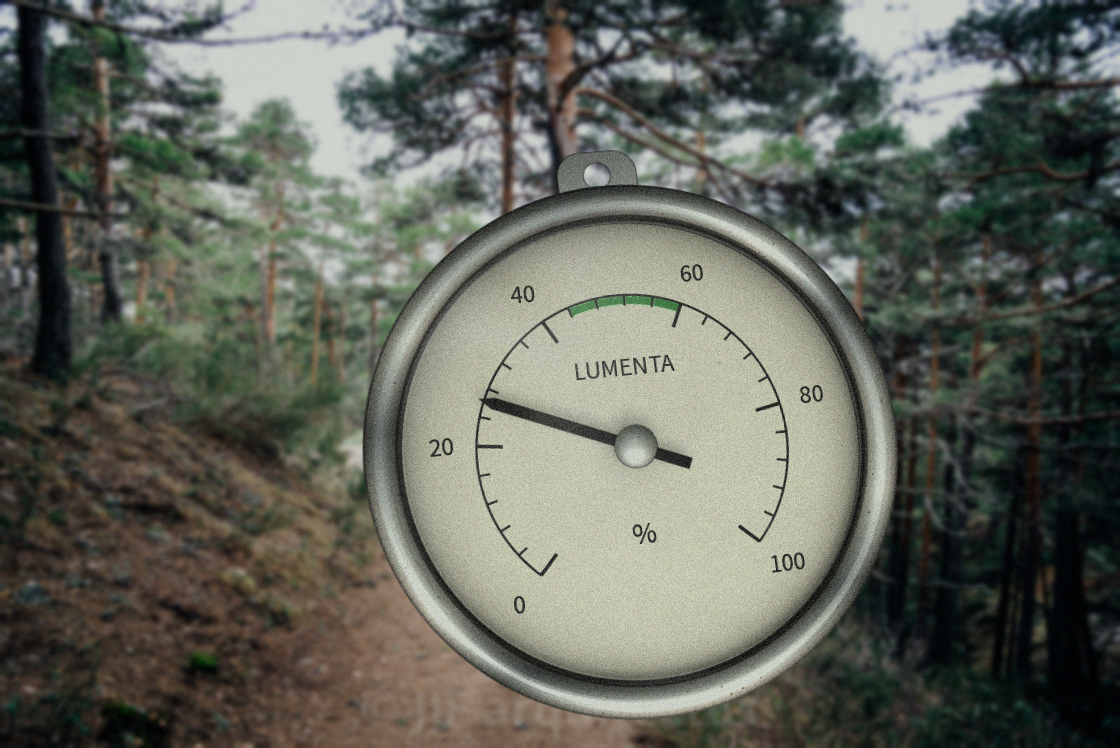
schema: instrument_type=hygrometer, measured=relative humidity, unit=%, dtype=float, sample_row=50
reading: 26
